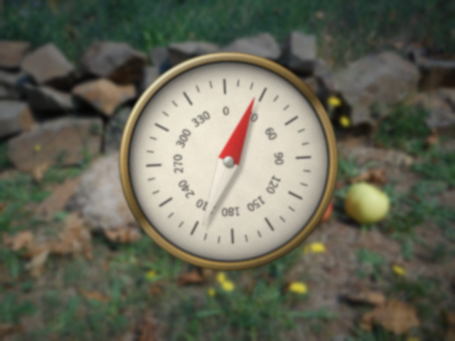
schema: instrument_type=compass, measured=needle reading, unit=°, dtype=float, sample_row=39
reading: 25
